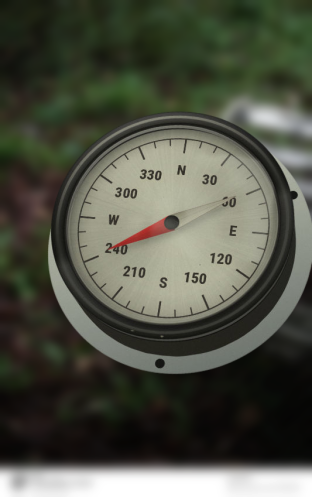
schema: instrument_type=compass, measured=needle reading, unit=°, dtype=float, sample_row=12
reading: 240
